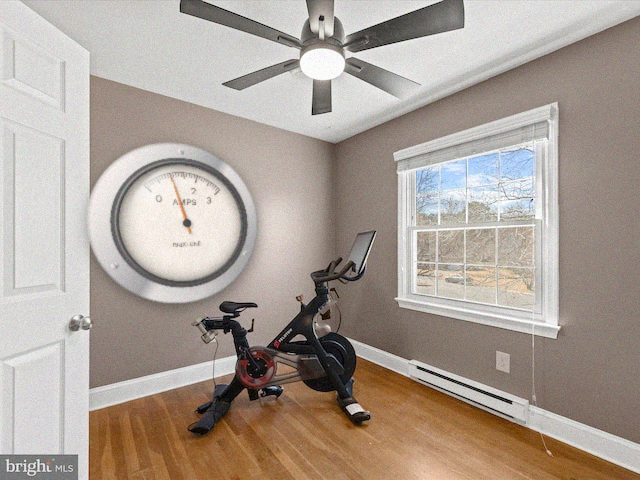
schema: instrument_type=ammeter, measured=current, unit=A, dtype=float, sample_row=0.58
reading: 1
